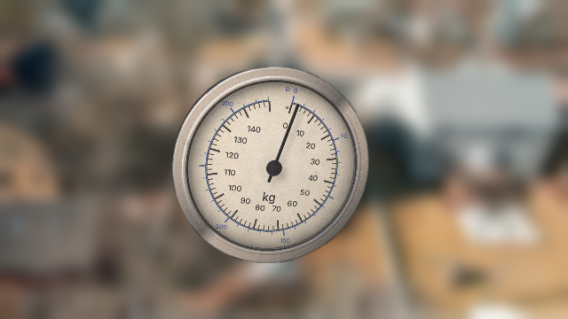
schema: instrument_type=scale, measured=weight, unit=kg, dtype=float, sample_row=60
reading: 2
